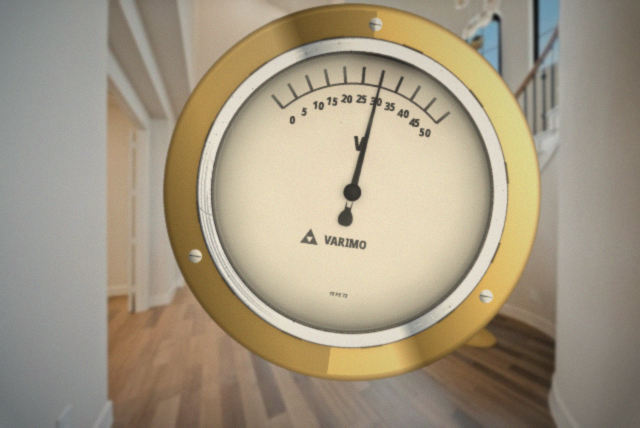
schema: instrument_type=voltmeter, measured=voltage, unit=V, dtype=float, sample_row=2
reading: 30
